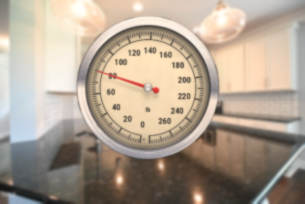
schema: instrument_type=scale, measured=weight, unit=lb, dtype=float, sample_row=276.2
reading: 80
